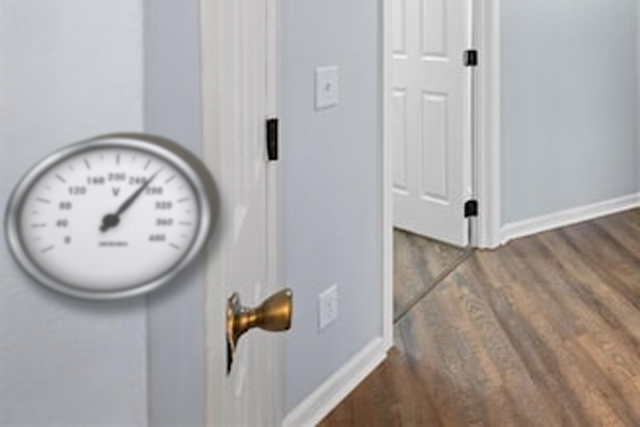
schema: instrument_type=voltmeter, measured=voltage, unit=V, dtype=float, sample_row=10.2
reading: 260
